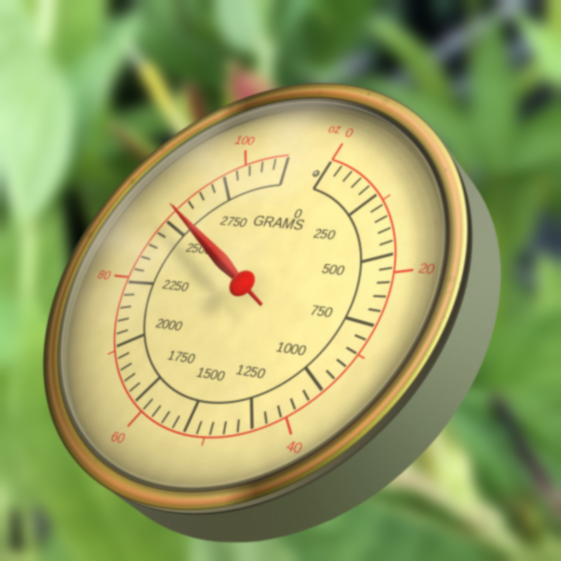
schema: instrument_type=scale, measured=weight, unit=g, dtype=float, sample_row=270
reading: 2550
